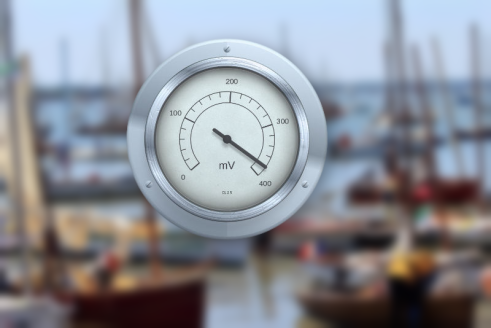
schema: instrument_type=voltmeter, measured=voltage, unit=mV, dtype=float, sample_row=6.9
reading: 380
